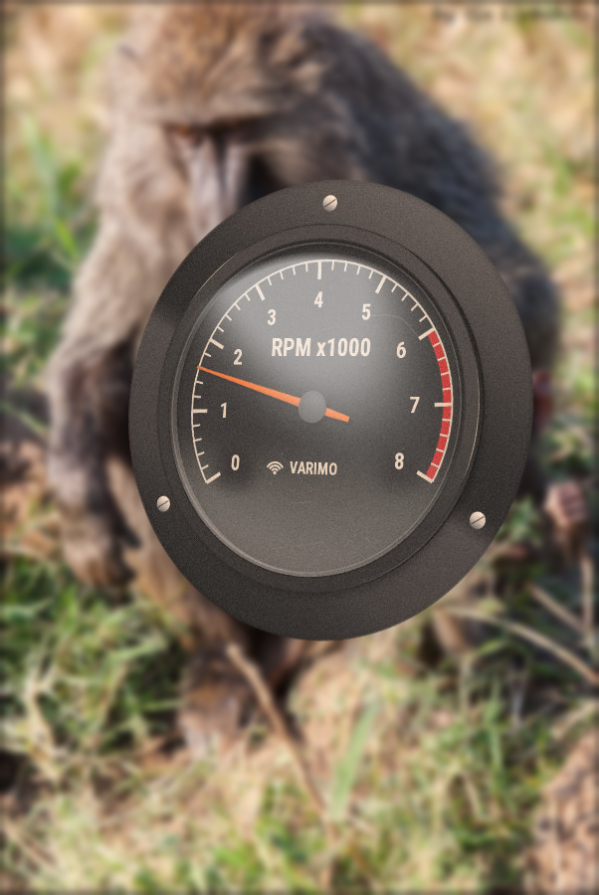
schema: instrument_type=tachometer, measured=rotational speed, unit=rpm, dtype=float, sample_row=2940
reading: 1600
